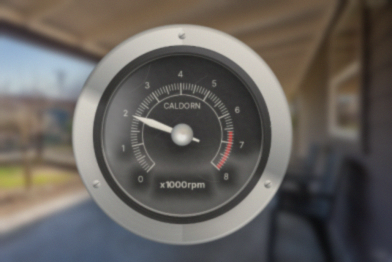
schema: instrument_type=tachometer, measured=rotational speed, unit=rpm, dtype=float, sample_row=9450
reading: 2000
